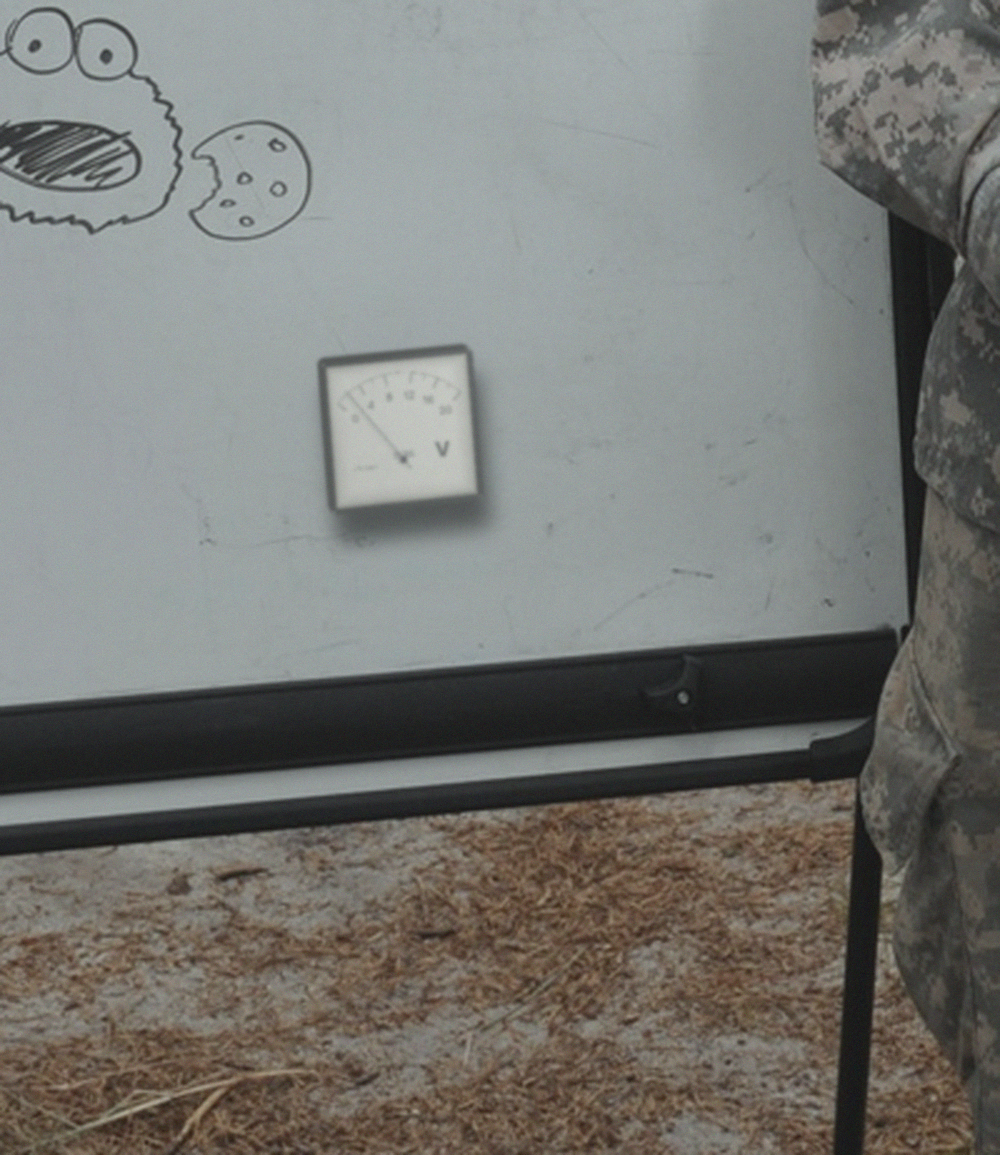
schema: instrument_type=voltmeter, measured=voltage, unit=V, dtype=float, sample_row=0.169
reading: 2
